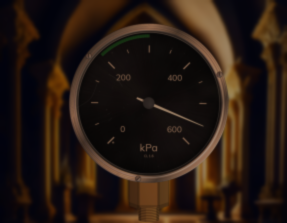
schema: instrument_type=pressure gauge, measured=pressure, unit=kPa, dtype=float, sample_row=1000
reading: 550
